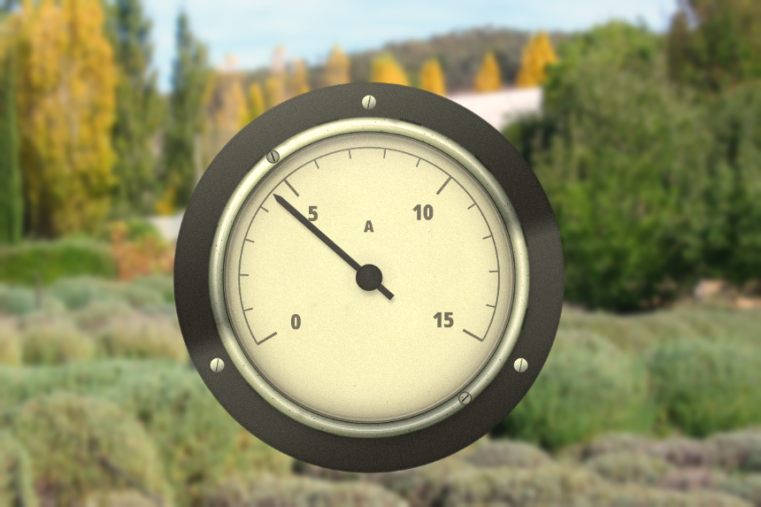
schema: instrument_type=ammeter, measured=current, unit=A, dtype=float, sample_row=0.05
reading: 4.5
